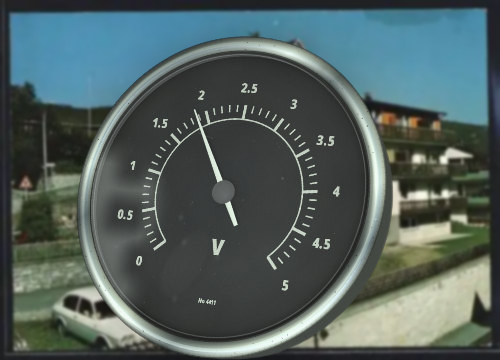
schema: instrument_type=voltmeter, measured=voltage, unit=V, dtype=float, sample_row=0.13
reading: 1.9
